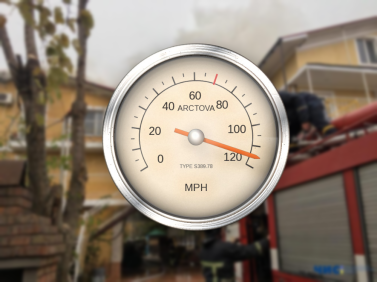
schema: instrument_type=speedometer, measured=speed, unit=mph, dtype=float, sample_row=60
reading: 115
